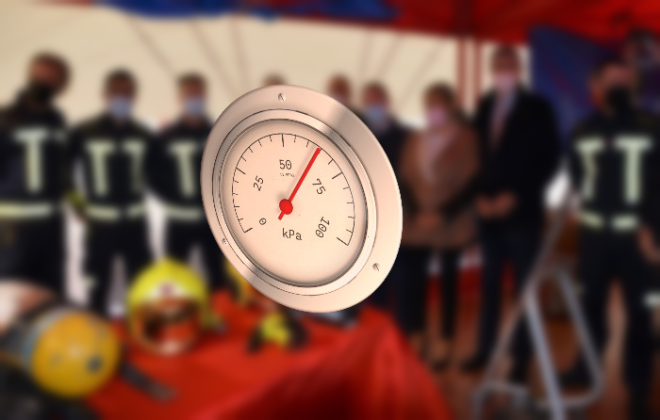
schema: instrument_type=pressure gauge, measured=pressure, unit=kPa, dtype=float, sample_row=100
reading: 65
